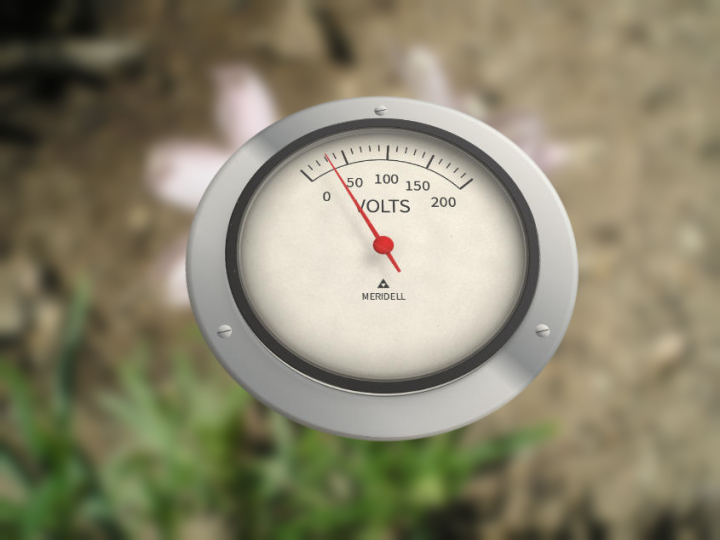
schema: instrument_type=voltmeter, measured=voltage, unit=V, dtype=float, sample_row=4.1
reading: 30
